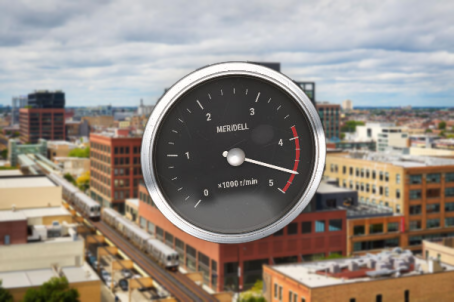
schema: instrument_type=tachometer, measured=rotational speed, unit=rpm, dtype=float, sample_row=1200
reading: 4600
